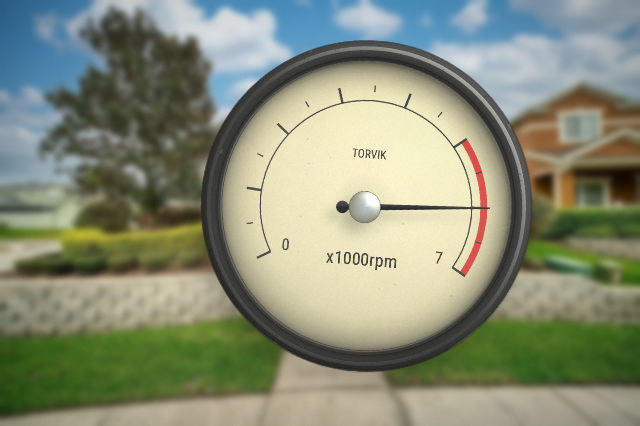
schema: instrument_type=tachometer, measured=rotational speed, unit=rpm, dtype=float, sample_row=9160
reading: 6000
